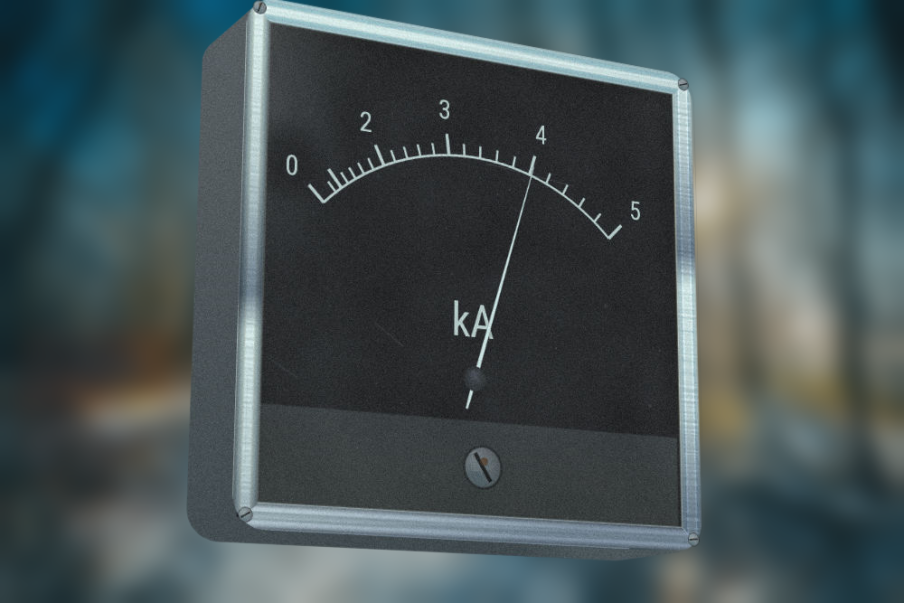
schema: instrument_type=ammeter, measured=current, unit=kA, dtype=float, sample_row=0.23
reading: 4
